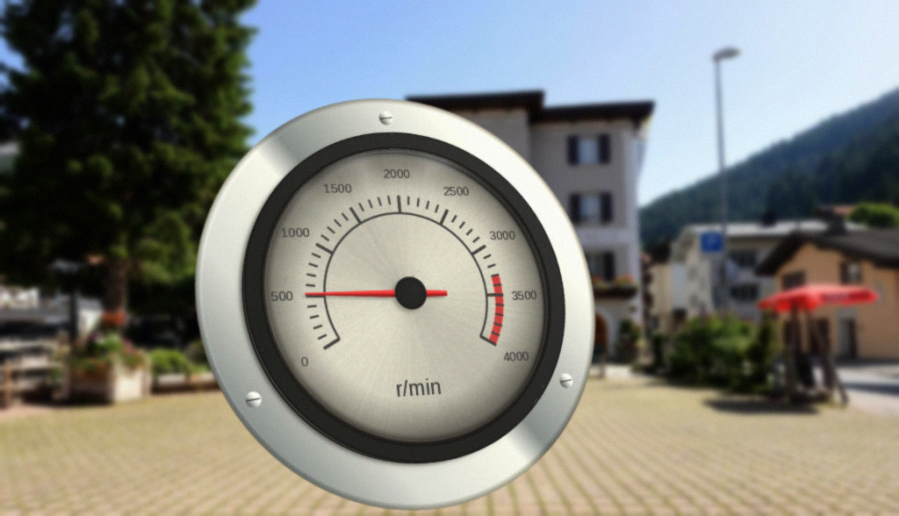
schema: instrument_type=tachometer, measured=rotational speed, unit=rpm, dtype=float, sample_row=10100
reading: 500
